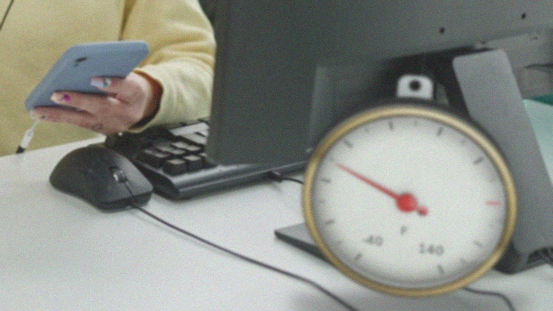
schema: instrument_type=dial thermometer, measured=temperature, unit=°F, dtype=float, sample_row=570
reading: 10
